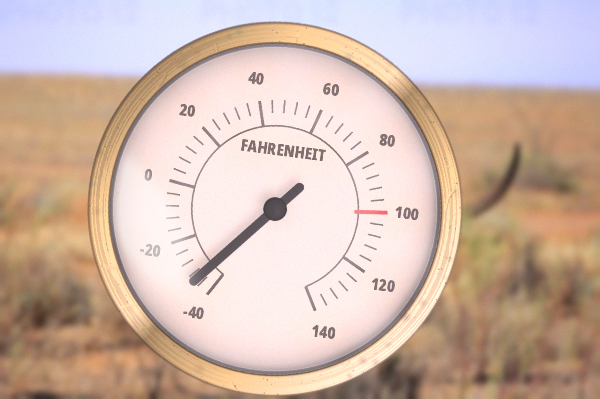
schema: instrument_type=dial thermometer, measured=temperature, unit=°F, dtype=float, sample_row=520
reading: -34
